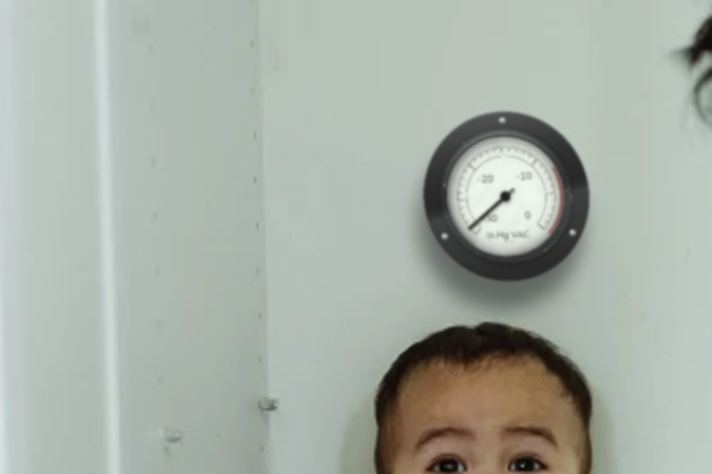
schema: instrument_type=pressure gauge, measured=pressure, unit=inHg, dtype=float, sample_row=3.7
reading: -29
